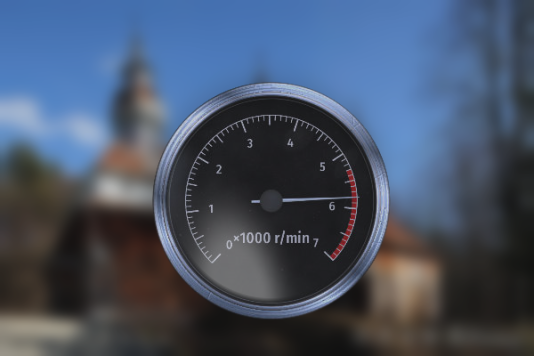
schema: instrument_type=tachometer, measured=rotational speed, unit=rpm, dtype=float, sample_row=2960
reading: 5800
